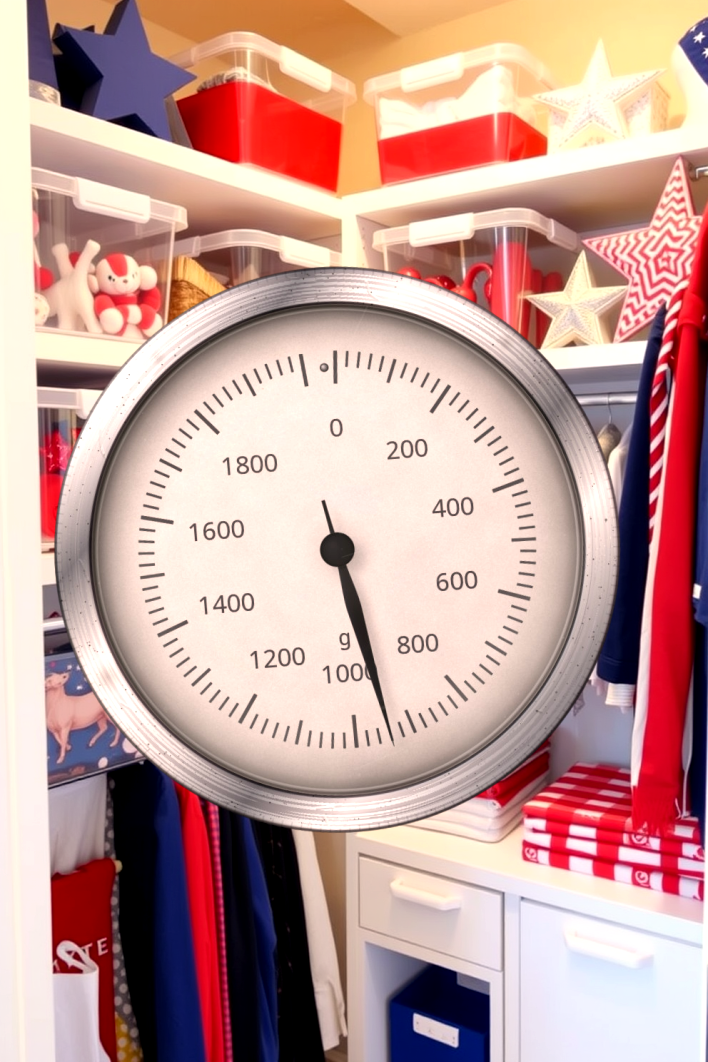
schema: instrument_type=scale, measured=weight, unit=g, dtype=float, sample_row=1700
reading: 940
